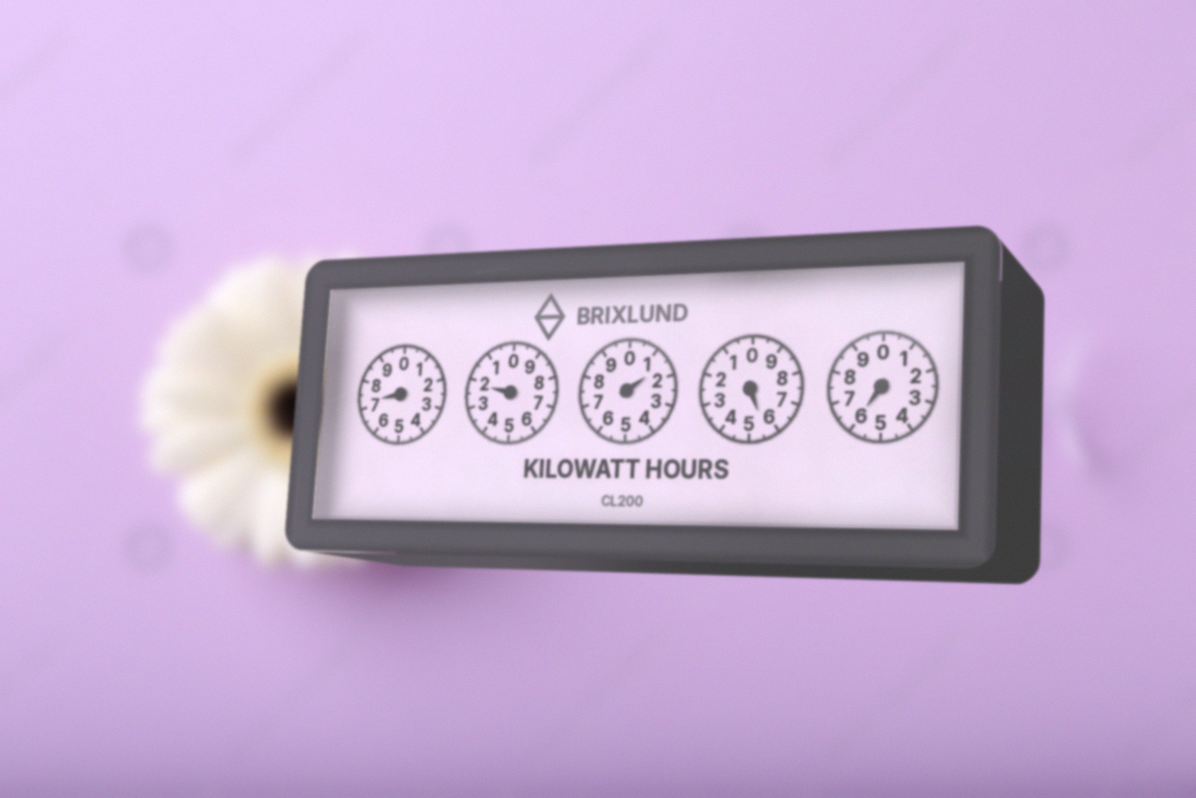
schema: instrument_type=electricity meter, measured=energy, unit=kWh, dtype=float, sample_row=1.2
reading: 72156
